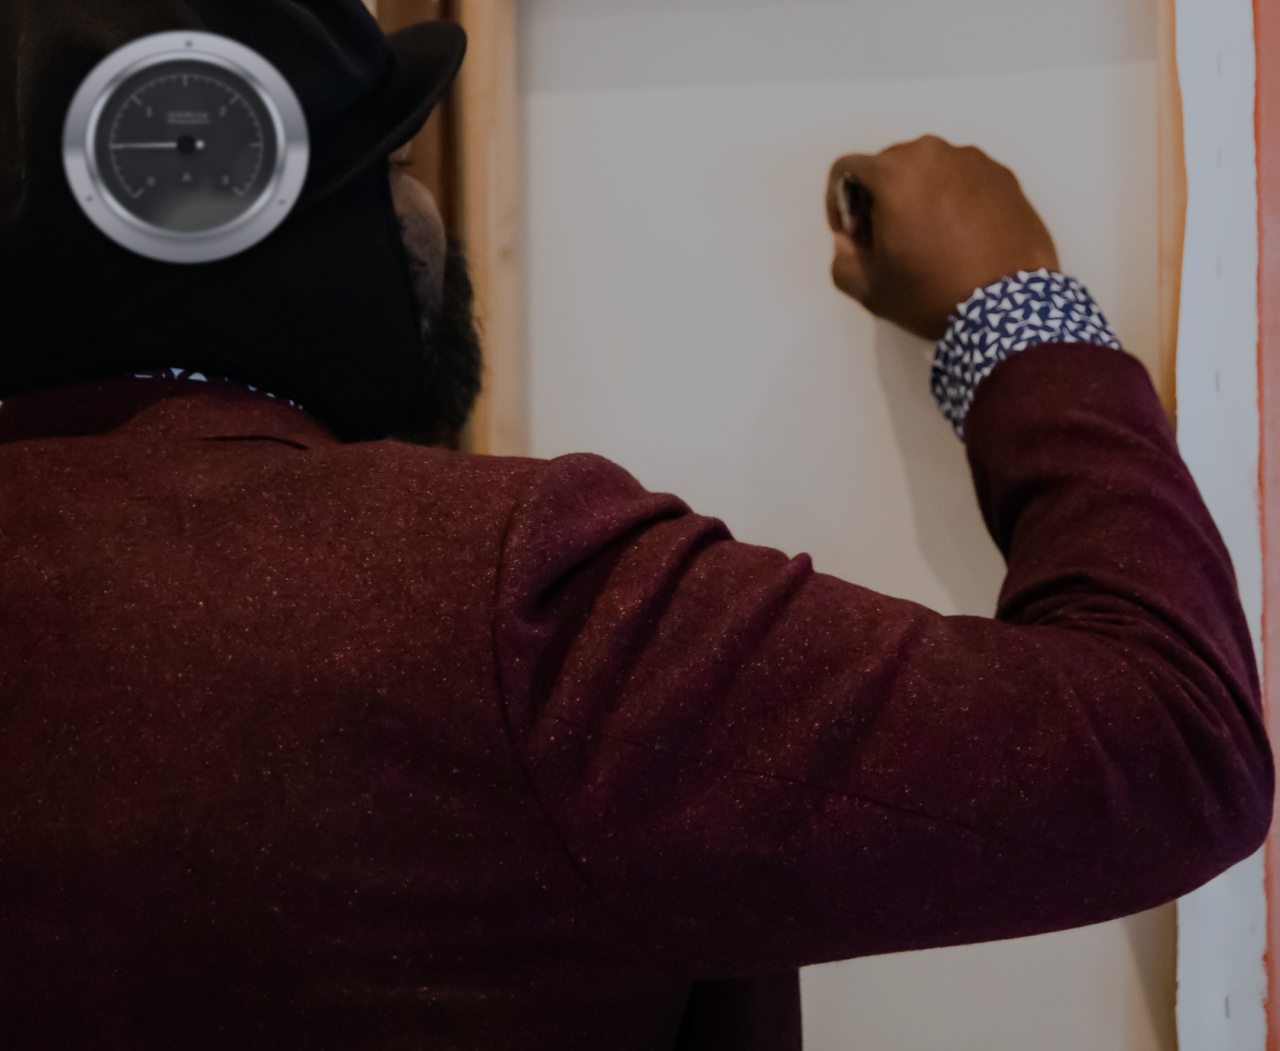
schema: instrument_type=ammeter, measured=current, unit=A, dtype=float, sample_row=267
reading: 0.5
